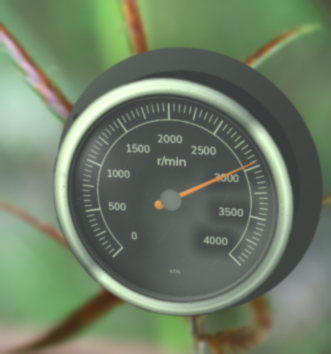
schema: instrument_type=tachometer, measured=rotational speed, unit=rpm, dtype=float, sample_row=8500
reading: 2950
